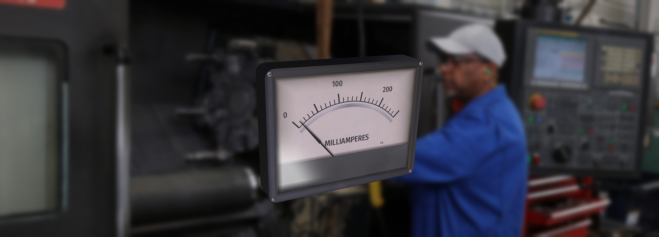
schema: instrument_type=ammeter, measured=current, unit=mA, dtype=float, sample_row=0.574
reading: 10
